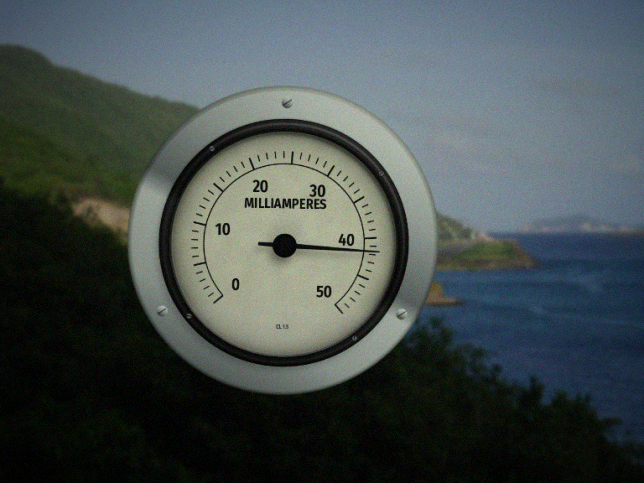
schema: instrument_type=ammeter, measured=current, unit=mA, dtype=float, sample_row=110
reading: 41.5
